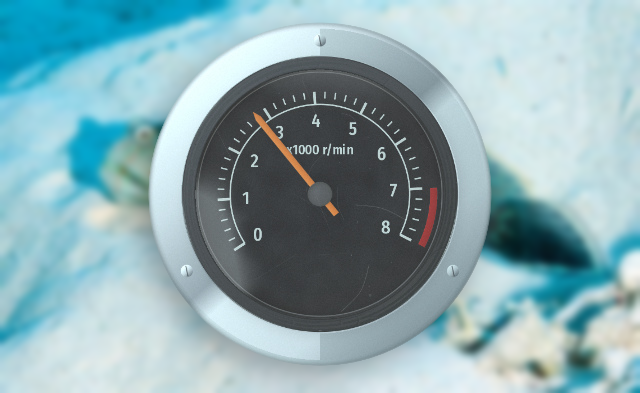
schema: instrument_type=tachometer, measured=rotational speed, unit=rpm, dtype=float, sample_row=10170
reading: 2800
